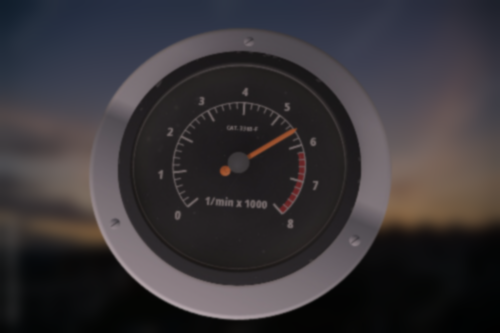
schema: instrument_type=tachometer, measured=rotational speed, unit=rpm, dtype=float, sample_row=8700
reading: 5600
